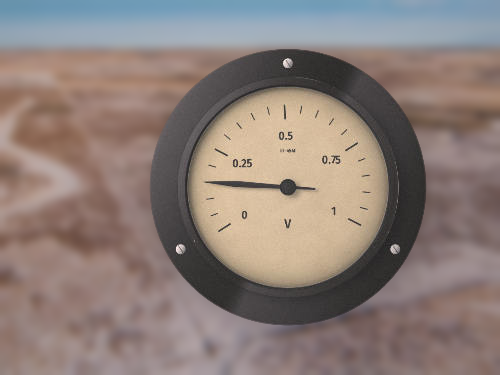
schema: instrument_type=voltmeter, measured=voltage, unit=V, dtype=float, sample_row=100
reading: 0.15
